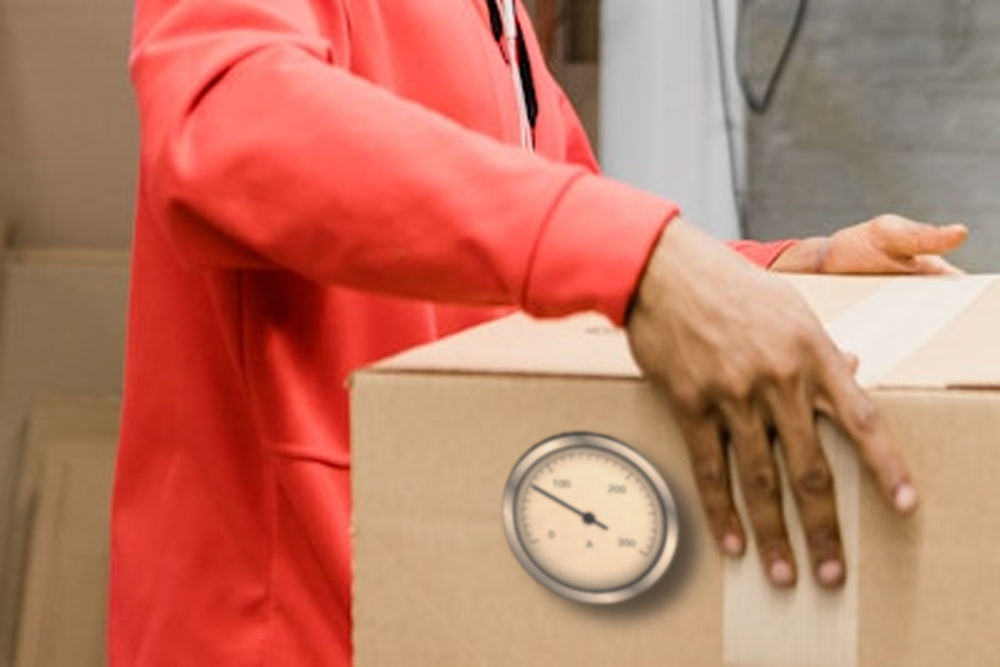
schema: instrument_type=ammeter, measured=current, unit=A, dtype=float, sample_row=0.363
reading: 70
